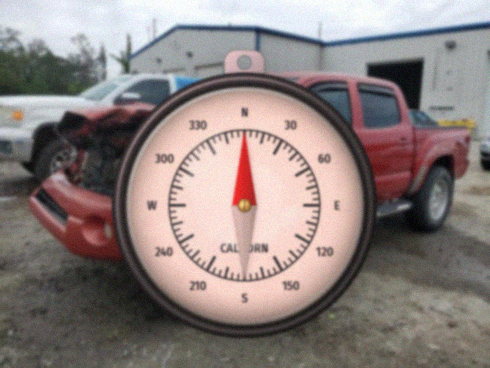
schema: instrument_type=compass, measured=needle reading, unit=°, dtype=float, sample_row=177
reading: 0
